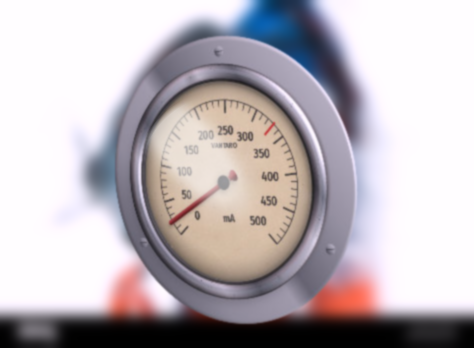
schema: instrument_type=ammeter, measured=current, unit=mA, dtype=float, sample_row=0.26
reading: 20
